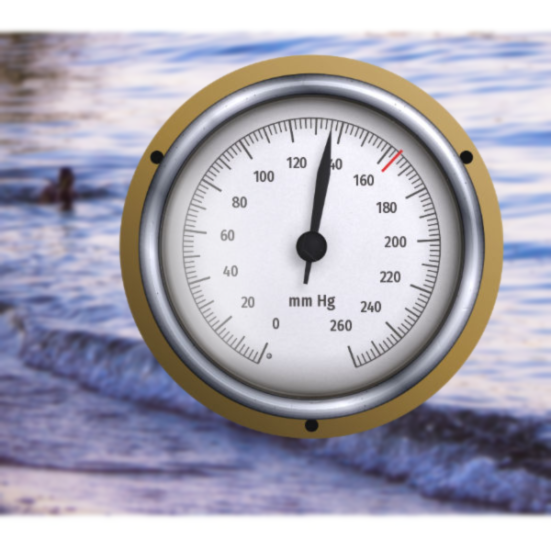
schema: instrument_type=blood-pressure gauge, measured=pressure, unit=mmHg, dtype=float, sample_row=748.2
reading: 136
